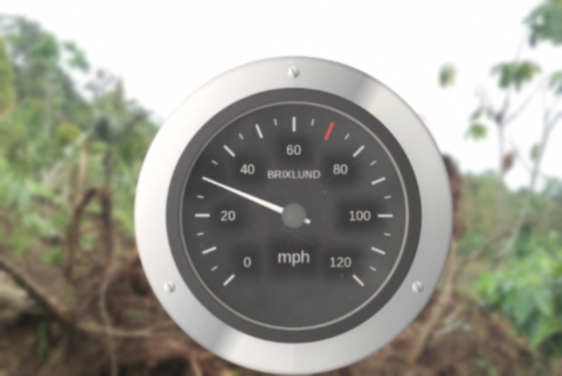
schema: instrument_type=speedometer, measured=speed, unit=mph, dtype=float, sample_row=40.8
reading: 30
